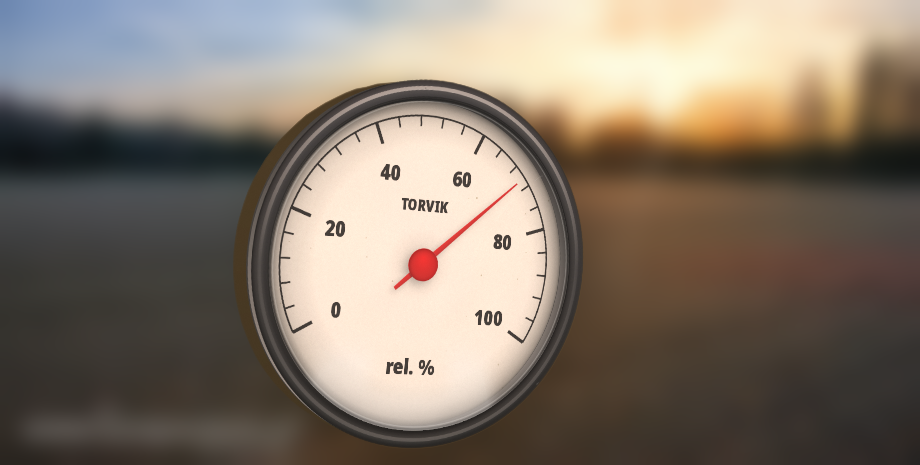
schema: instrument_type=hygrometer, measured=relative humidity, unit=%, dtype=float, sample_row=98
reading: 70
